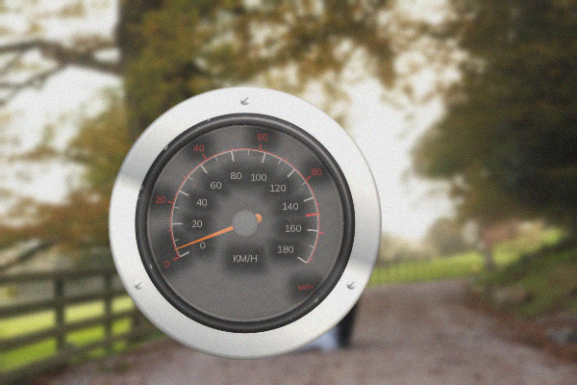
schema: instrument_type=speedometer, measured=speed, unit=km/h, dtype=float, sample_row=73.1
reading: 5
